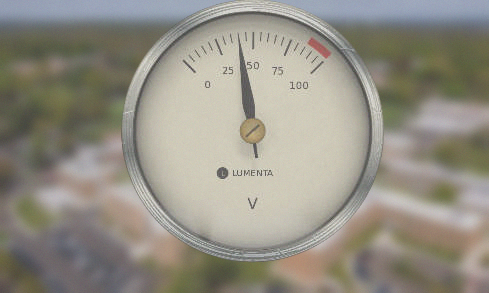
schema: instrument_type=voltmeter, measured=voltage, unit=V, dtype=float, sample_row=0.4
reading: 40
